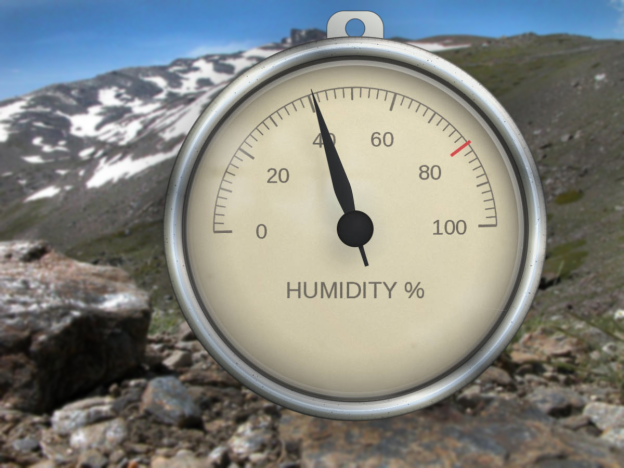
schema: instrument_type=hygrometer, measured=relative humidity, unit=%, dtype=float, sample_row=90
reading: 41
